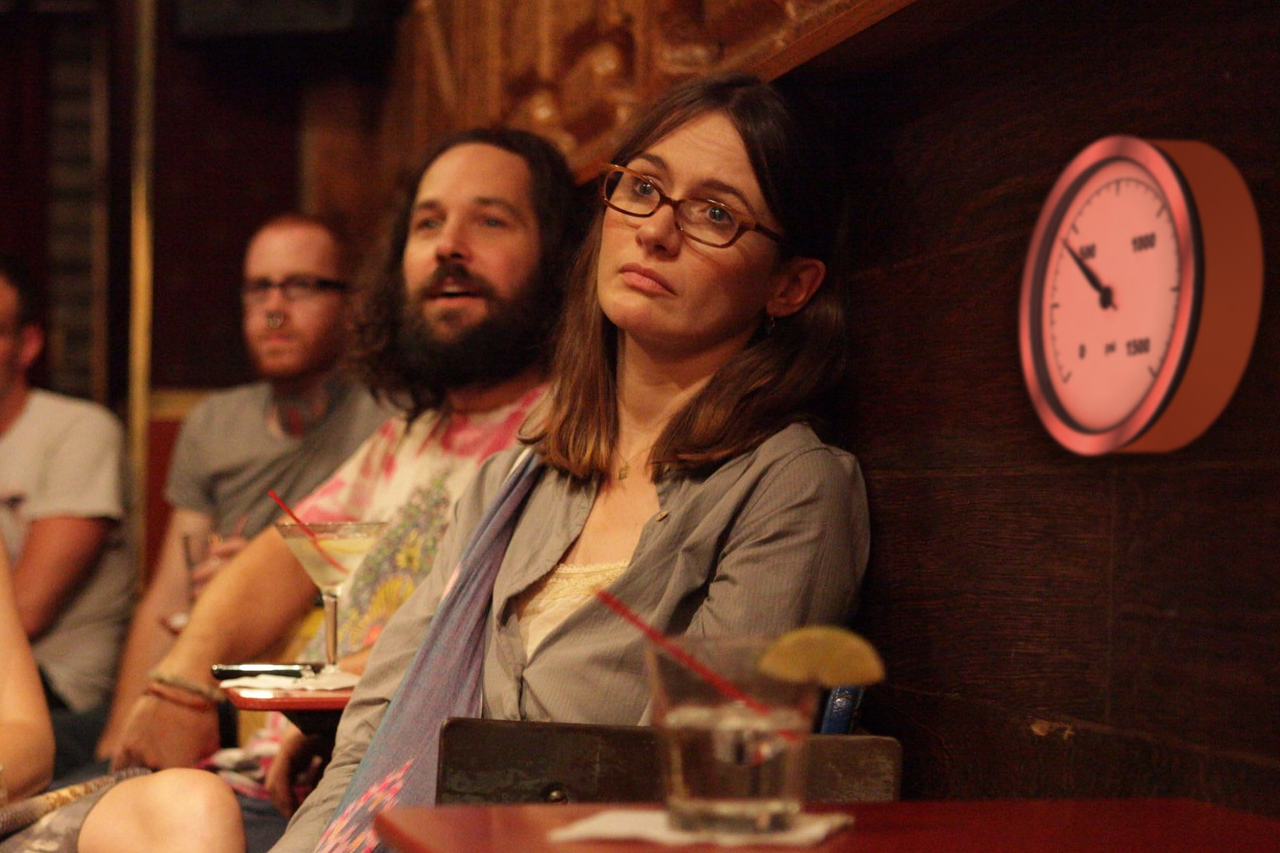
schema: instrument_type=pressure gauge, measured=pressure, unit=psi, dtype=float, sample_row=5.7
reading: 450
